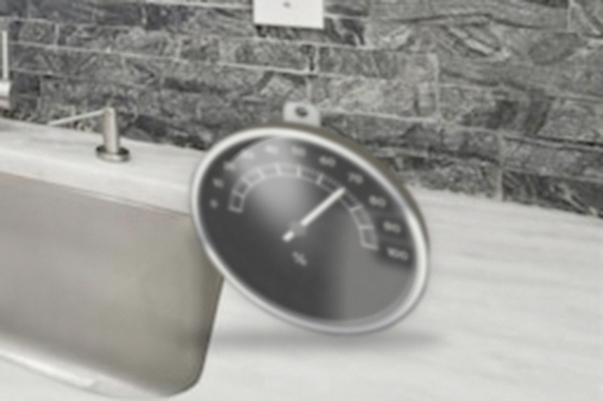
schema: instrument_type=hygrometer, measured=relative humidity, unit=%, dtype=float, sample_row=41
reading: 70
